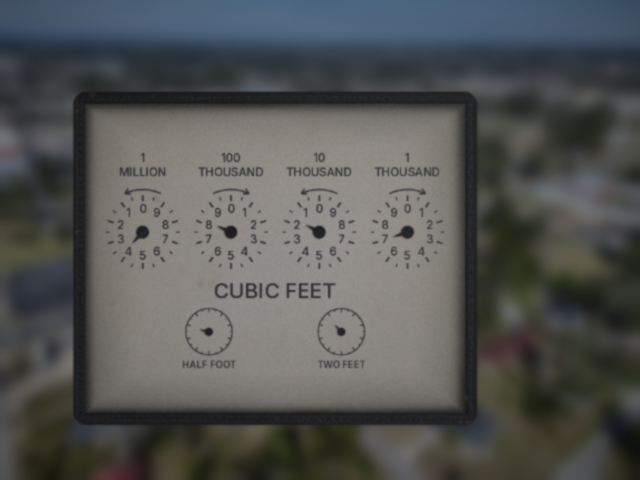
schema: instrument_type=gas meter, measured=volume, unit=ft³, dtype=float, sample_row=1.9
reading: 381700
